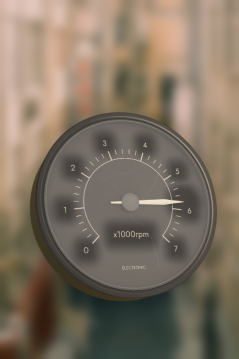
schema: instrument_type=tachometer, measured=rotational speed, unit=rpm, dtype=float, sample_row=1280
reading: 5800
